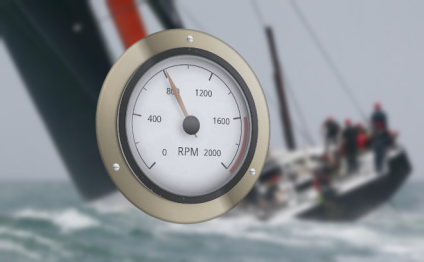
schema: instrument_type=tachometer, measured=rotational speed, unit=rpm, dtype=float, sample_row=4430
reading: 800
